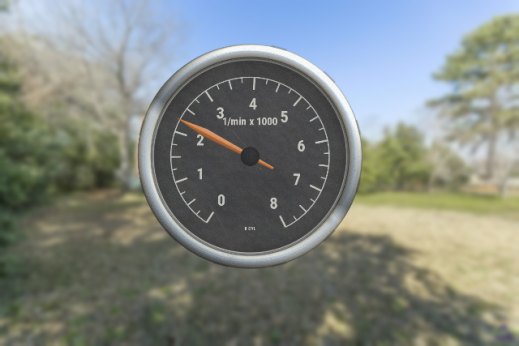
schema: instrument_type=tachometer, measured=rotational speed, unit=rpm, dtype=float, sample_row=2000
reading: 2250
